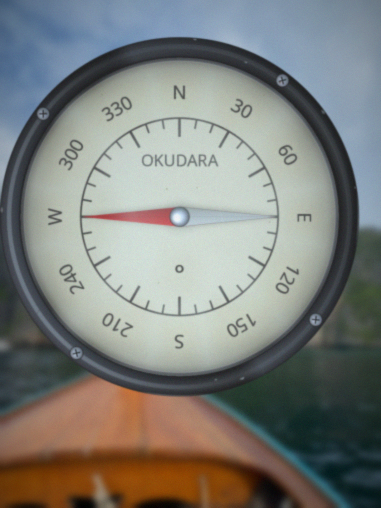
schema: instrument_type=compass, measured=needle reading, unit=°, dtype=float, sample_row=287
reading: 270
